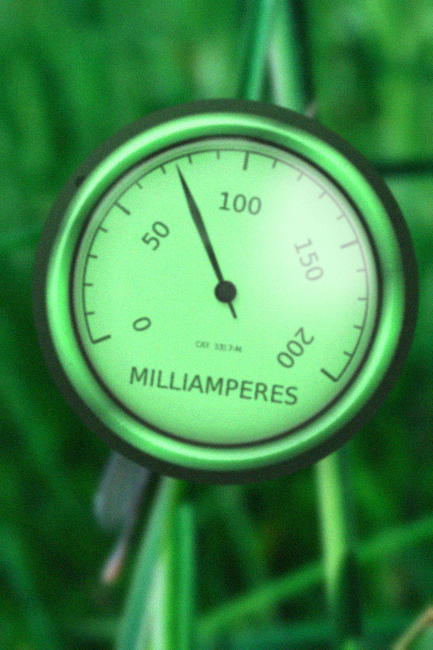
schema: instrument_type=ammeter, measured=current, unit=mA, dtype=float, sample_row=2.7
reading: 75
